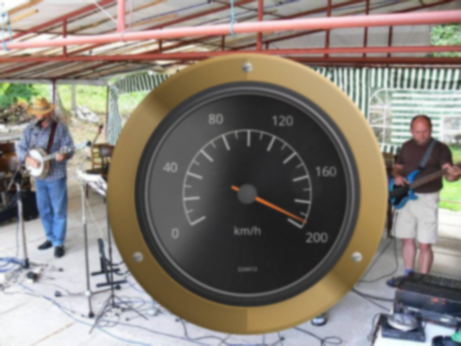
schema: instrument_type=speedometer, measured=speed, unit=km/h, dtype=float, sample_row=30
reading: 195
